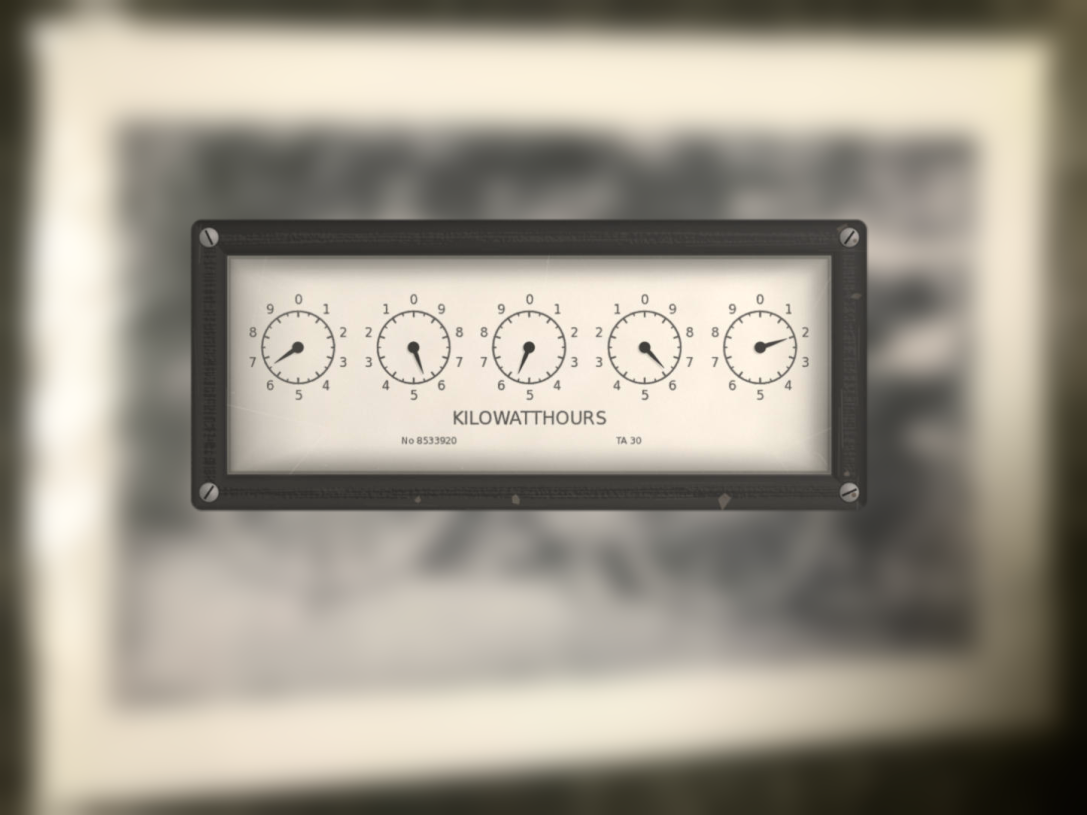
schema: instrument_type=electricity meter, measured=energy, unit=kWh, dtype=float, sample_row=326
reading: 65562
